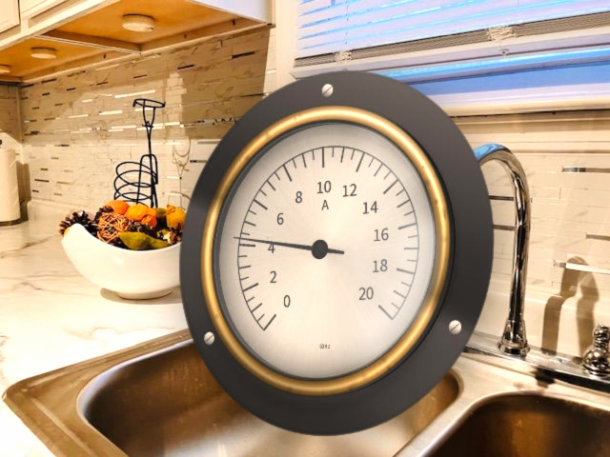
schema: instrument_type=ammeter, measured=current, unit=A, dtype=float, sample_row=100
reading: 4.25
